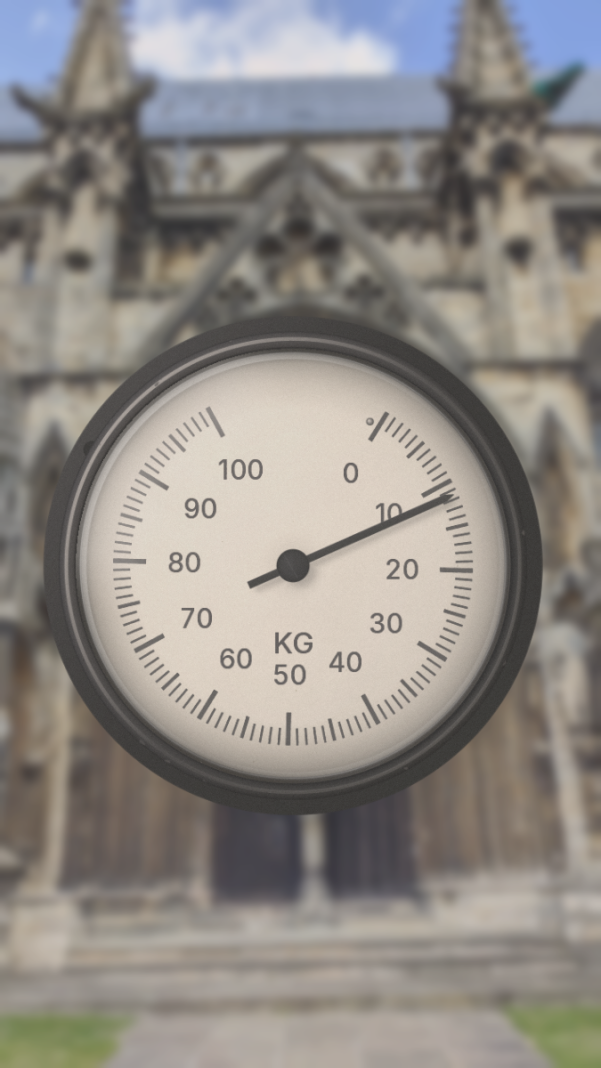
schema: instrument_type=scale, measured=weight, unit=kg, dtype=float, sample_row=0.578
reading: 11.5
